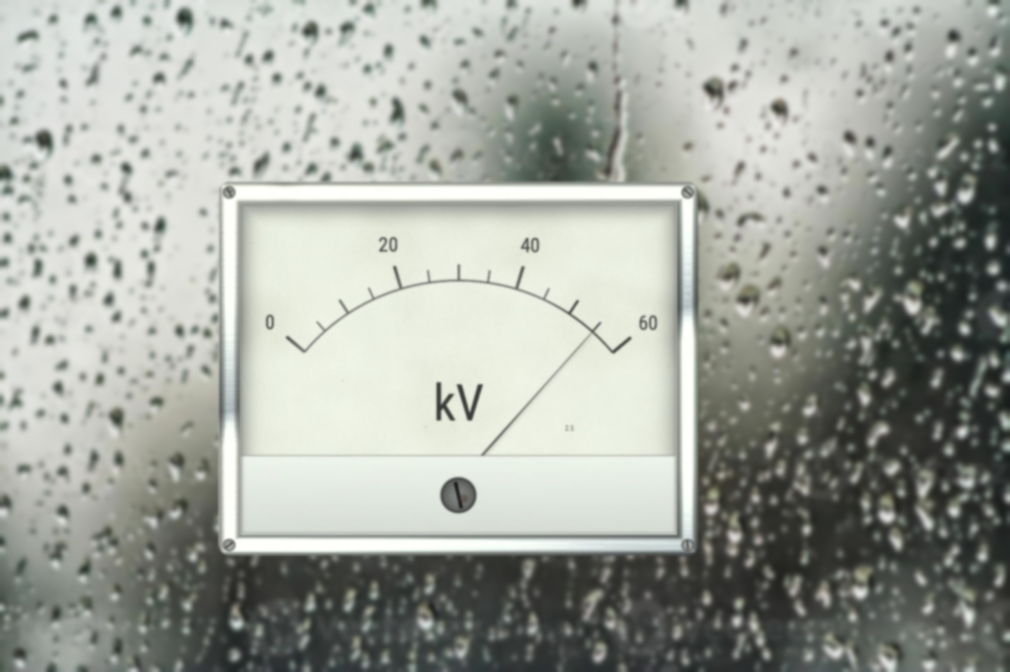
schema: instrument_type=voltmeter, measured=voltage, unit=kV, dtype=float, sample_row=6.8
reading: 55
